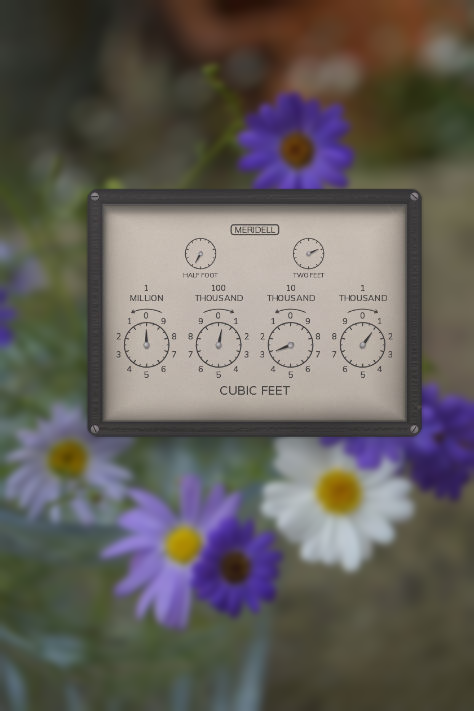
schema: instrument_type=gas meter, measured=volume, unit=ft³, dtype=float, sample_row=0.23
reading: 3100
